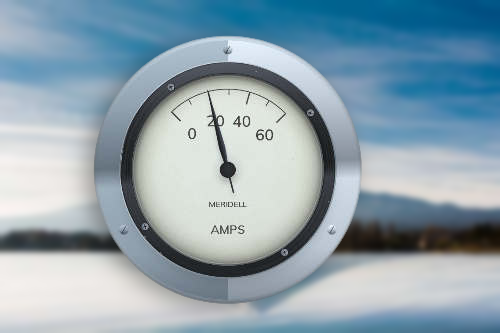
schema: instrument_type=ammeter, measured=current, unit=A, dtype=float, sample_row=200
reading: 20
